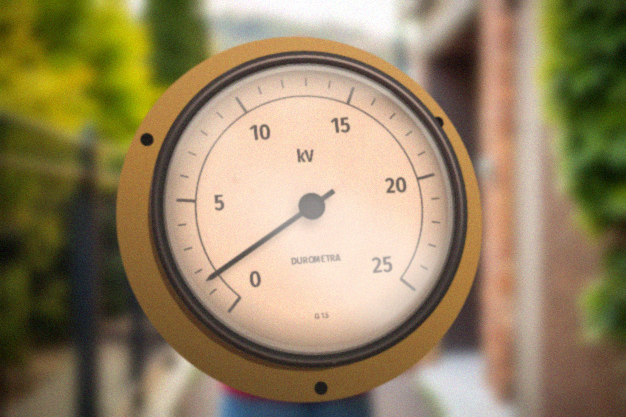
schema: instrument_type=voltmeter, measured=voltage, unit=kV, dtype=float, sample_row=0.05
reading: 1.5
